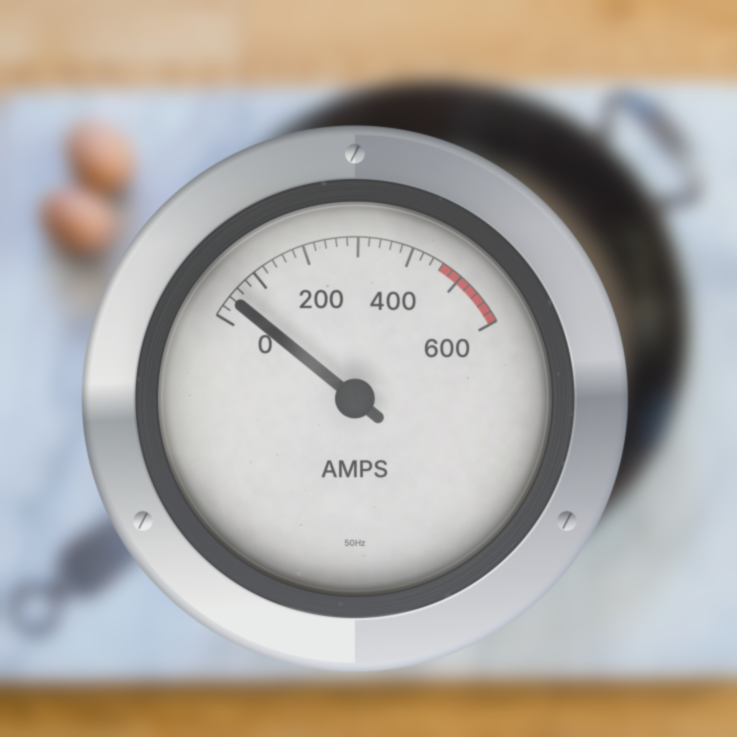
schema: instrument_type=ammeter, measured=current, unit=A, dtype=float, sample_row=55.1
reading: 40
